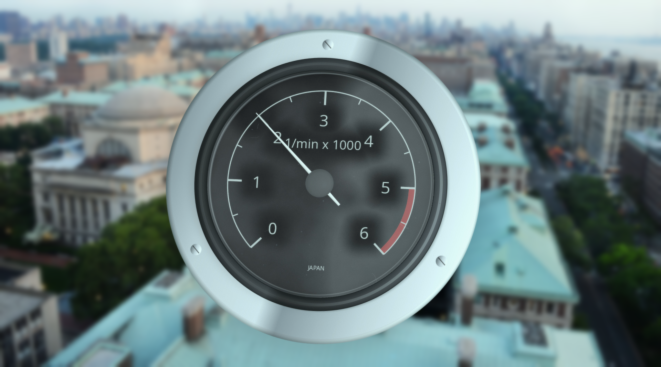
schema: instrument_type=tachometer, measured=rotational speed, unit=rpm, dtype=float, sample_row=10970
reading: 2000
